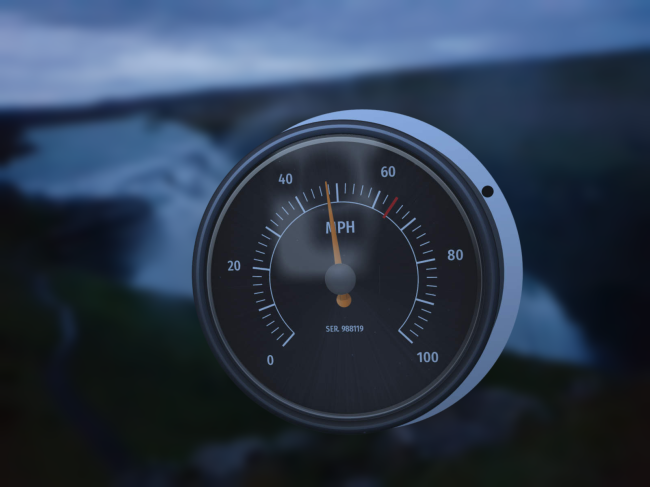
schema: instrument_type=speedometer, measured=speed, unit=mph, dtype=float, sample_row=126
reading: 48
